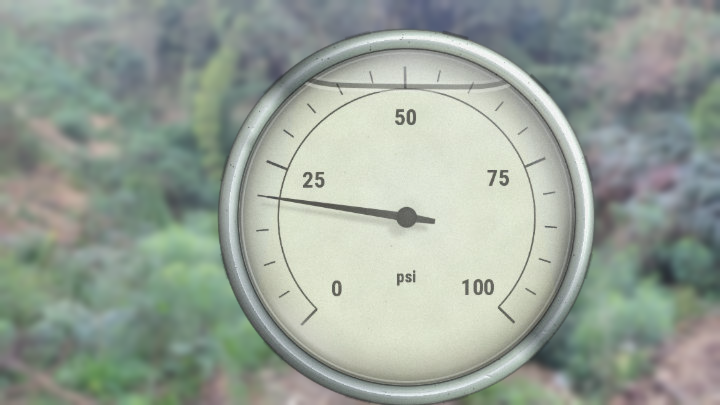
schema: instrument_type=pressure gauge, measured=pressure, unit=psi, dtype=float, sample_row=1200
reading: 20
